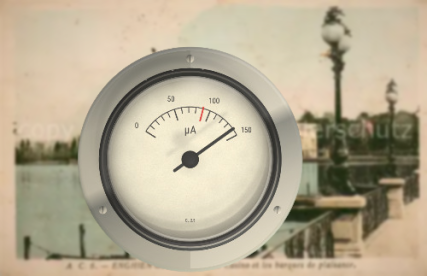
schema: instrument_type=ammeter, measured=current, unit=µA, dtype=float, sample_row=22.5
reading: 140
